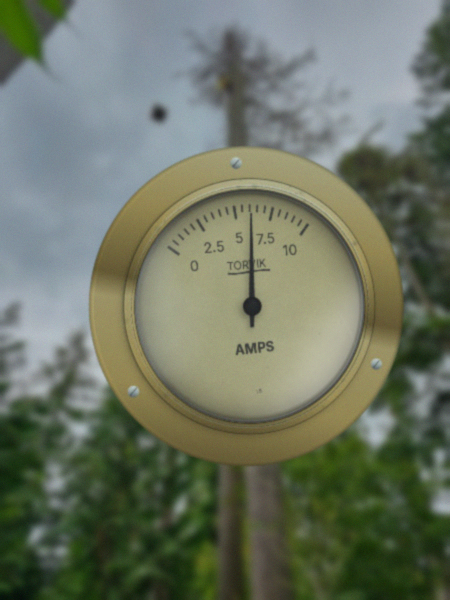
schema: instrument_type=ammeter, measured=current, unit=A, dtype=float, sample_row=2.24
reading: 6
